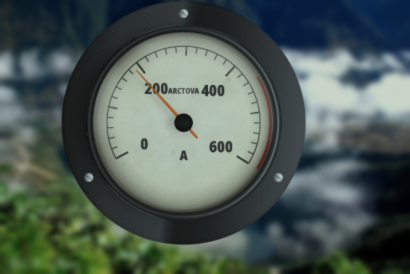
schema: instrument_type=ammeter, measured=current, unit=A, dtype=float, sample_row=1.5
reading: 190
